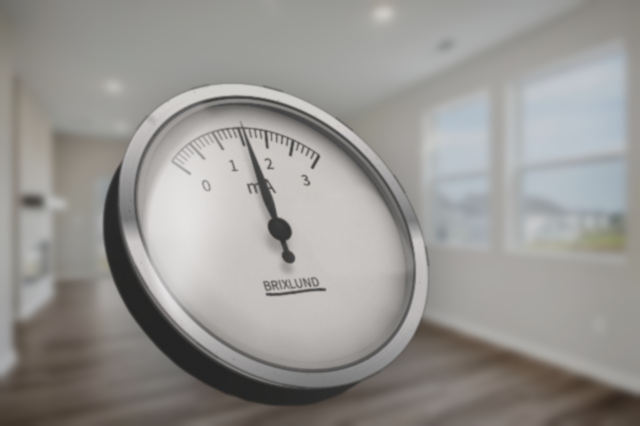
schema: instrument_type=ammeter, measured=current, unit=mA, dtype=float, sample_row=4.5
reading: 1.5
